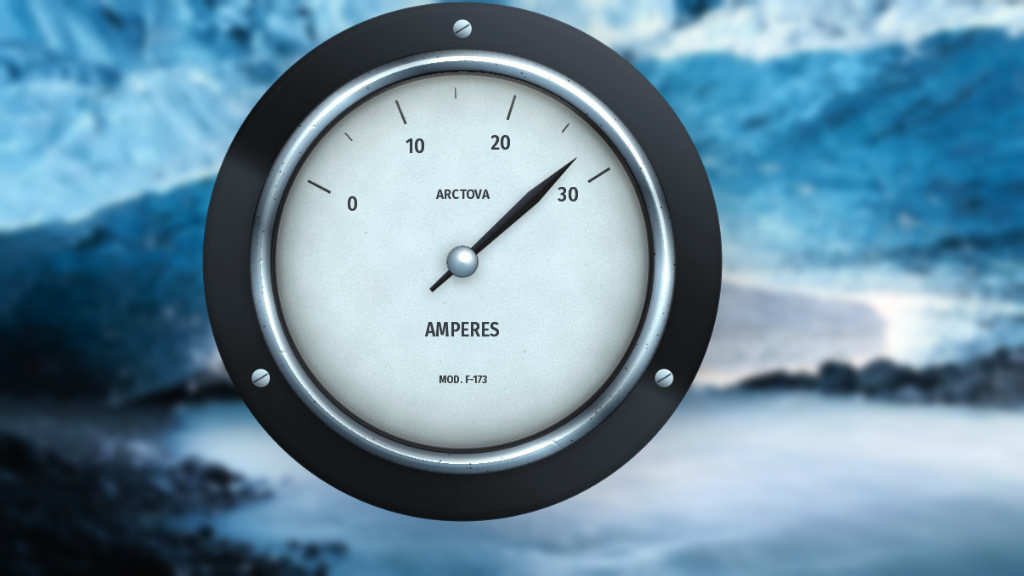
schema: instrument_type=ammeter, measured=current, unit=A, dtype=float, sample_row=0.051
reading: 27.5
